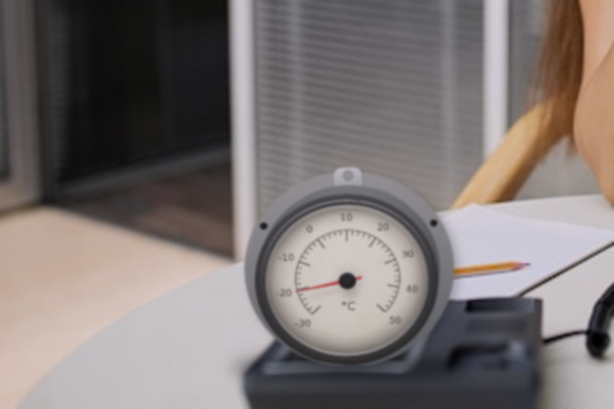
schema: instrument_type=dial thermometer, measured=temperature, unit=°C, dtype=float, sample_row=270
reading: -20
